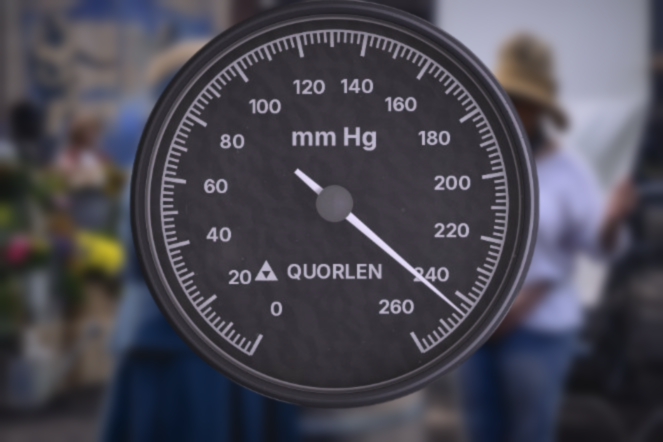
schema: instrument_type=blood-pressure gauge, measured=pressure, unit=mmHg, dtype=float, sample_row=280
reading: 244
